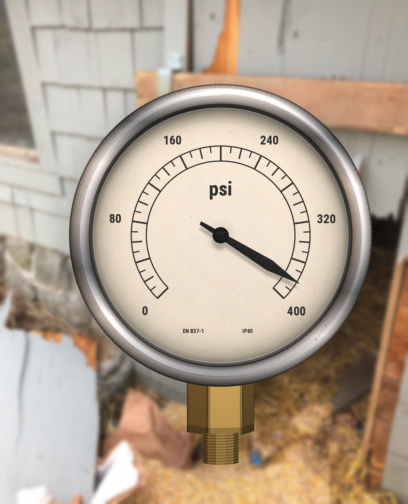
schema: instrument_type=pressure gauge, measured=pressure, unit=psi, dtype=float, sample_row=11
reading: 380
